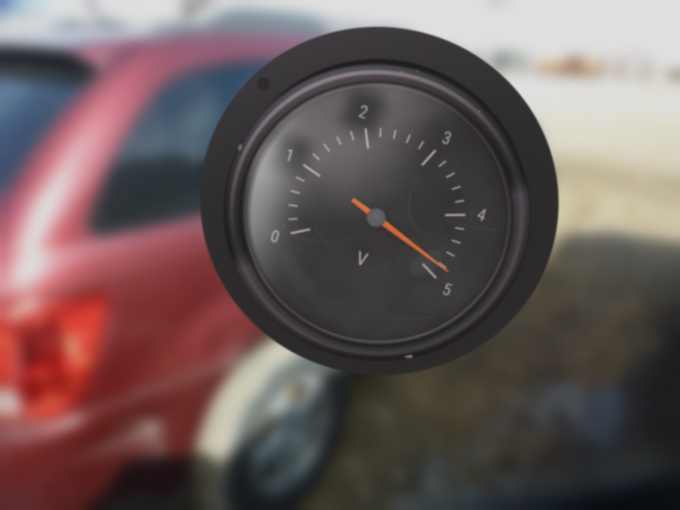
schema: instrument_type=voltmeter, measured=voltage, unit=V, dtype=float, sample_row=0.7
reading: 4.8
